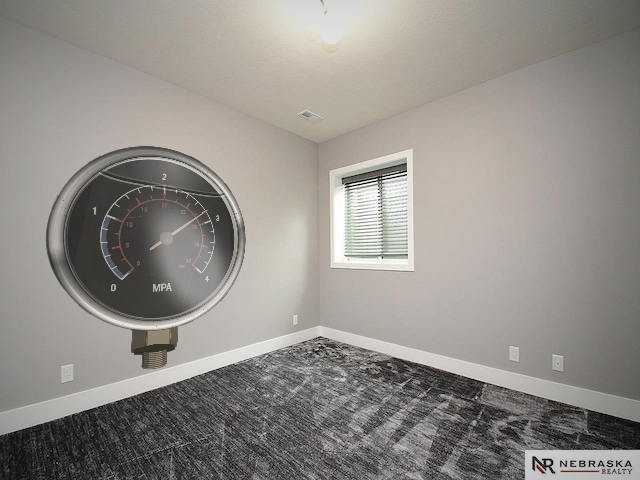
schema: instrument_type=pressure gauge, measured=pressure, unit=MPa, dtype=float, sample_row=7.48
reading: 2.8
